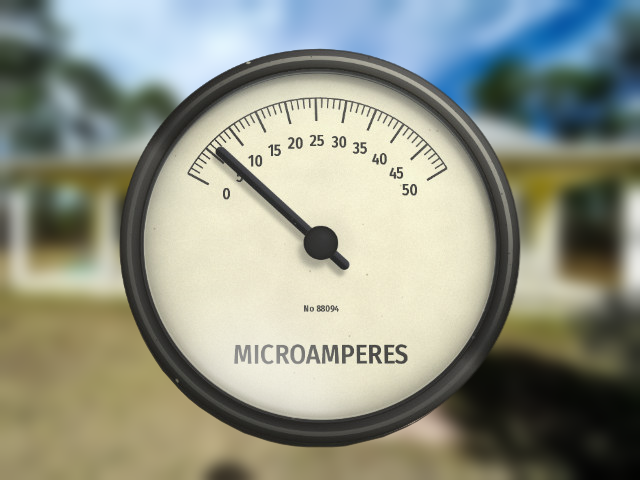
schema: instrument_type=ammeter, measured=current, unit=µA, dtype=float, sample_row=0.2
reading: 6
